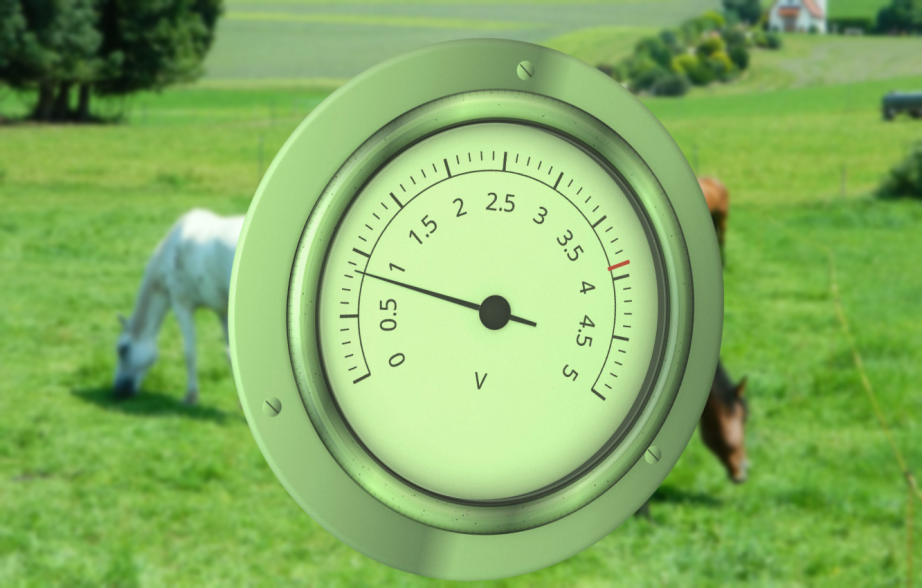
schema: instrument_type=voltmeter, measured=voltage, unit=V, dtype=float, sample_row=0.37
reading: 0.85
